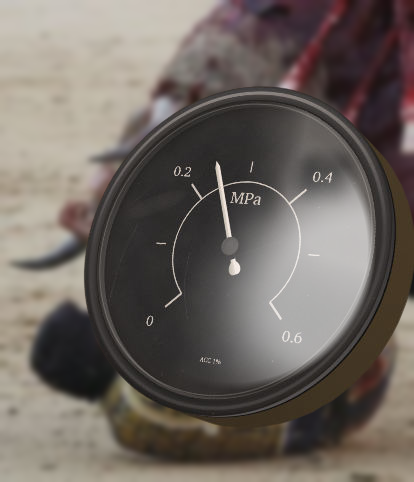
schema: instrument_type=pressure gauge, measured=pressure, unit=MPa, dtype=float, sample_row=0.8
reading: 0.25
